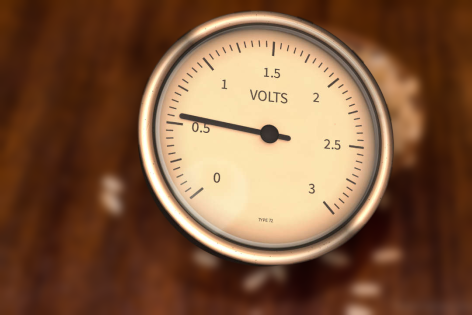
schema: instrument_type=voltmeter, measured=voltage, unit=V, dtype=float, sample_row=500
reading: 0.55
